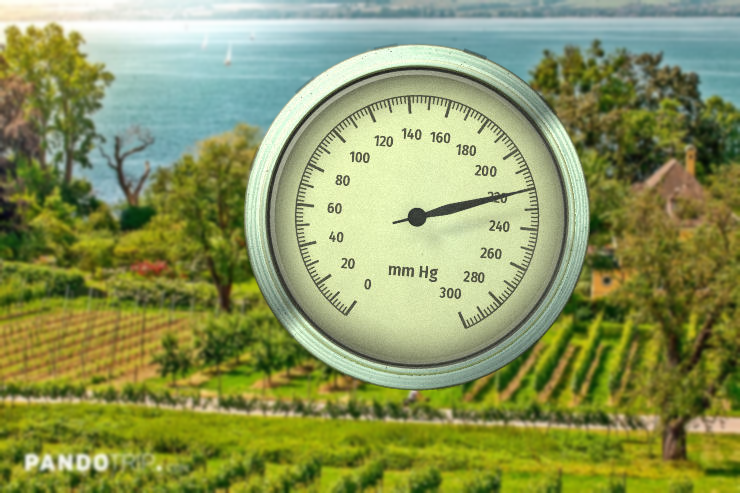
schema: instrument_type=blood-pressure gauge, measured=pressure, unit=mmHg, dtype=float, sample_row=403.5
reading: 220
